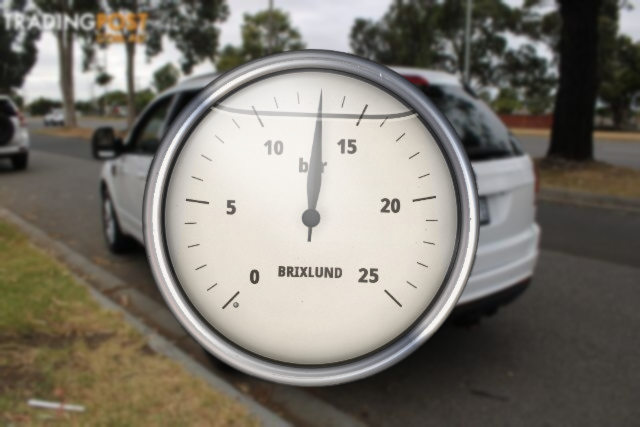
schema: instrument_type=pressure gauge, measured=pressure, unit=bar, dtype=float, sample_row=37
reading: 13
